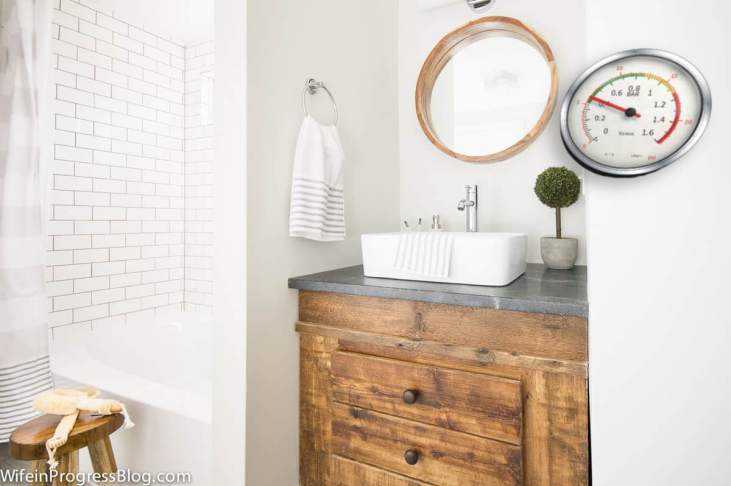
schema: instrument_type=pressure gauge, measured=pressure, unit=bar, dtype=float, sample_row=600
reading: 0.4
